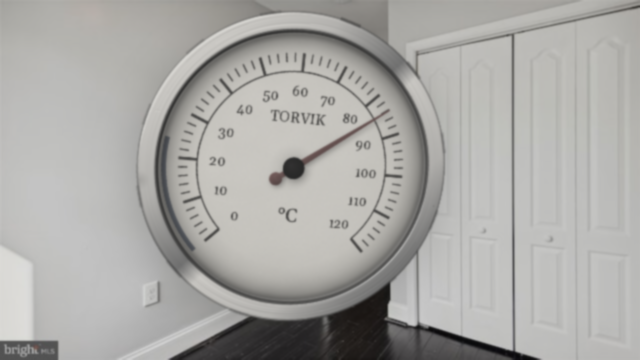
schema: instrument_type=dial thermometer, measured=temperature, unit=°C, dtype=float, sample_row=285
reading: 84
